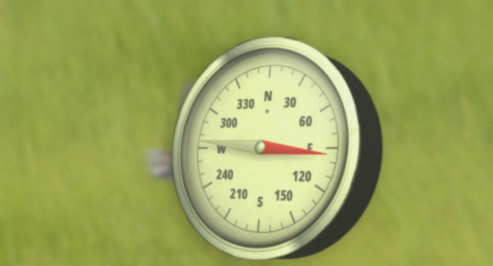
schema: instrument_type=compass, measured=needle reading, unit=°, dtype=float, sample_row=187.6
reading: 95
